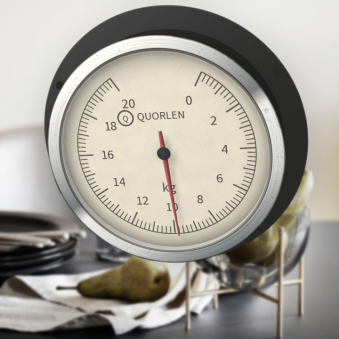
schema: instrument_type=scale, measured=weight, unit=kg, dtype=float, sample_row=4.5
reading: 9.8
